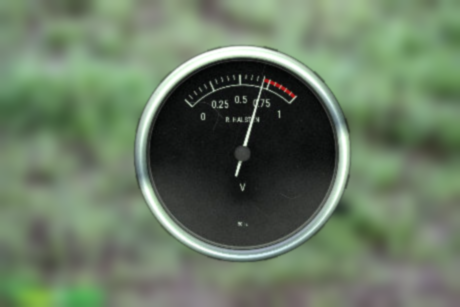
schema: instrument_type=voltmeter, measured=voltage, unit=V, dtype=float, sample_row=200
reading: 0.7
